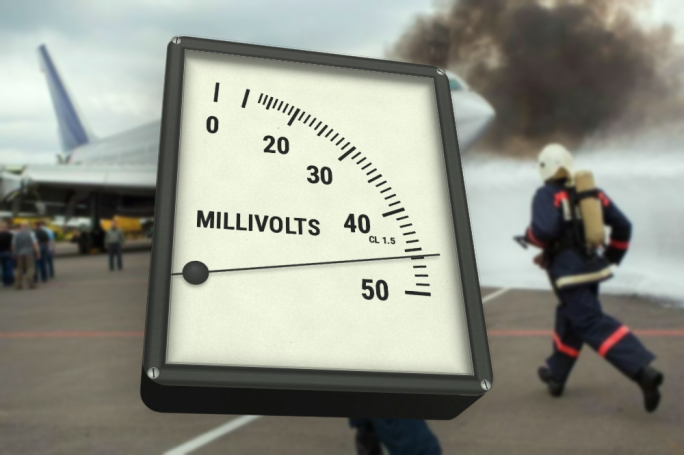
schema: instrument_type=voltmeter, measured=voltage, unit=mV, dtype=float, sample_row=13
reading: 46
